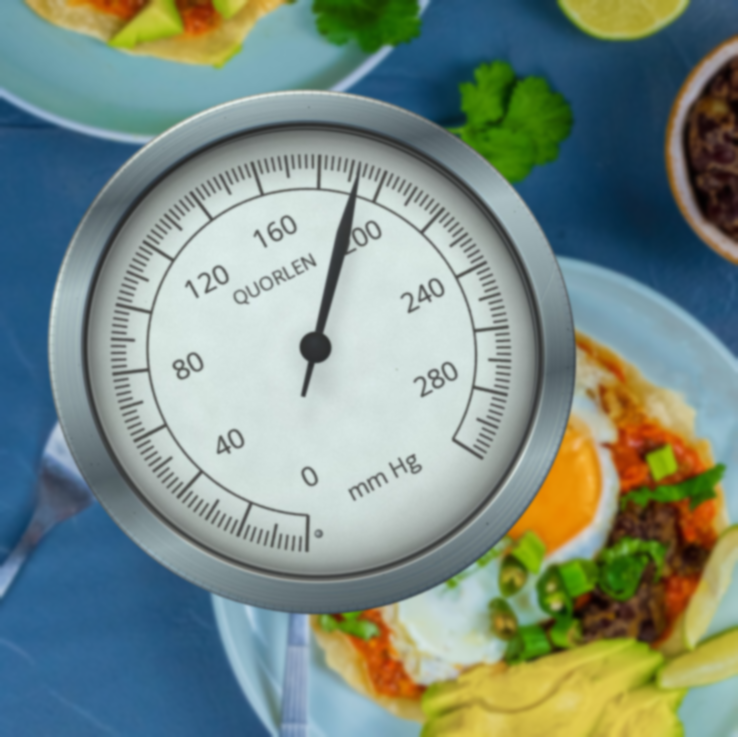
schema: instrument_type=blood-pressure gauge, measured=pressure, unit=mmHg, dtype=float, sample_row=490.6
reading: 192
